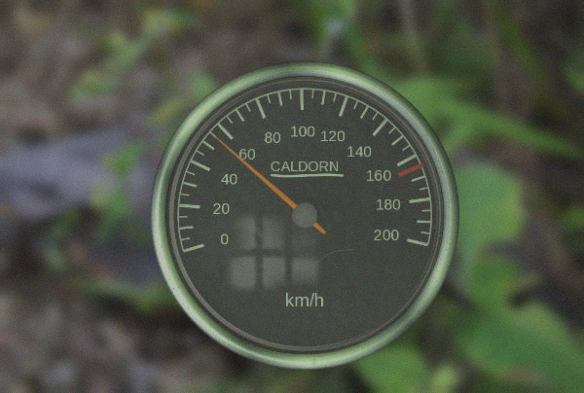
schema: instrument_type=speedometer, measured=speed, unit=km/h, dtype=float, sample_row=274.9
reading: 55
